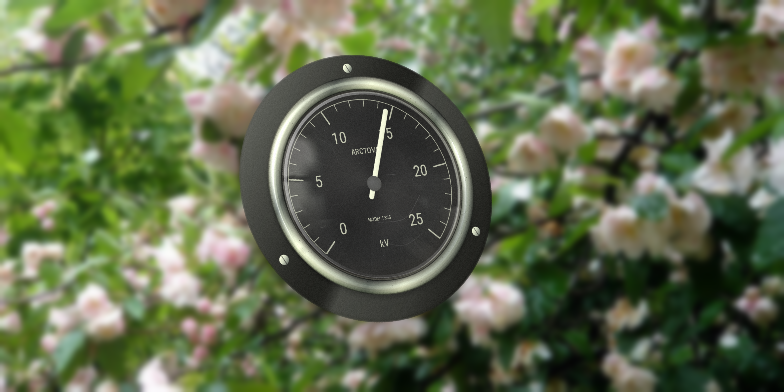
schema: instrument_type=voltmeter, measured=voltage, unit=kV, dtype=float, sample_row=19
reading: 14.5
